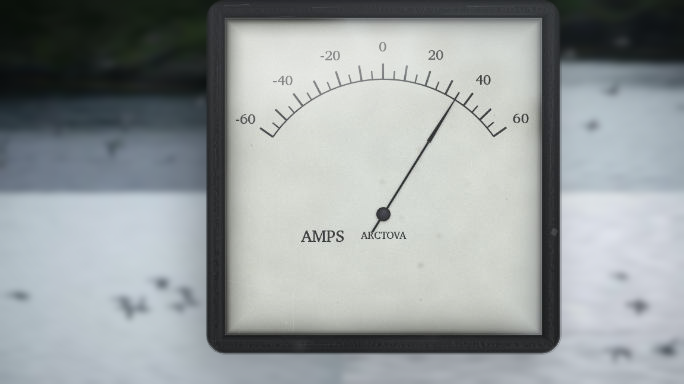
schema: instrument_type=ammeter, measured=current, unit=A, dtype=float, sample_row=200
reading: 35
